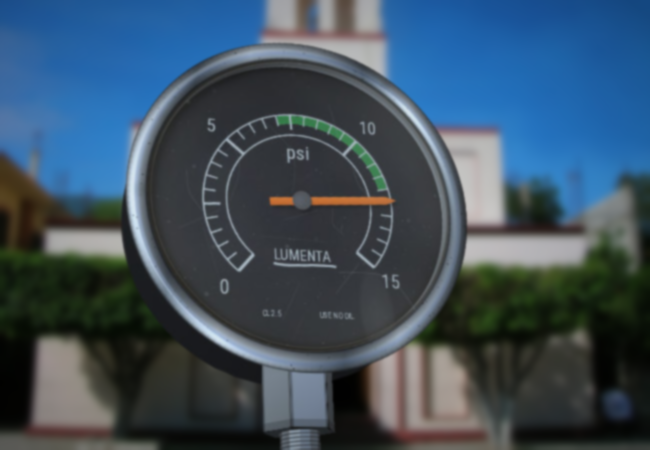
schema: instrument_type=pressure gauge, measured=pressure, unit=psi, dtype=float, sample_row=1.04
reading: 12.5
